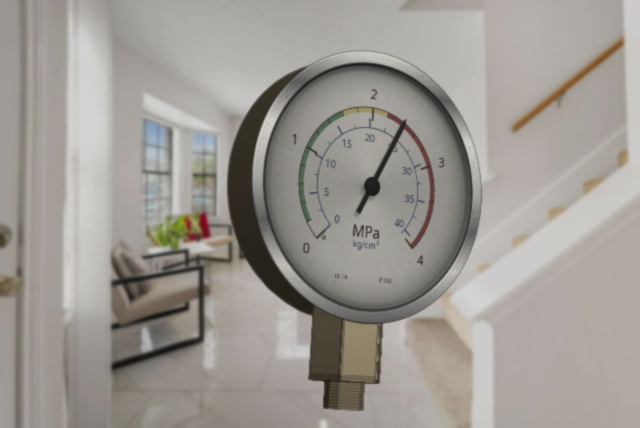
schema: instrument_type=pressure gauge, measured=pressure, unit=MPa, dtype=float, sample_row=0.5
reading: 2.4
